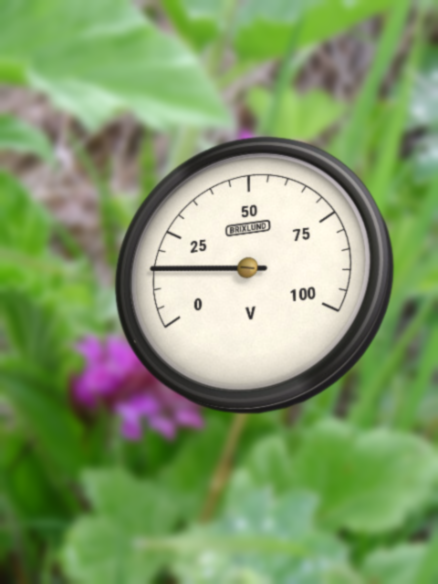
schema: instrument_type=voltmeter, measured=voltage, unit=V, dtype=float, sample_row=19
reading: 15
